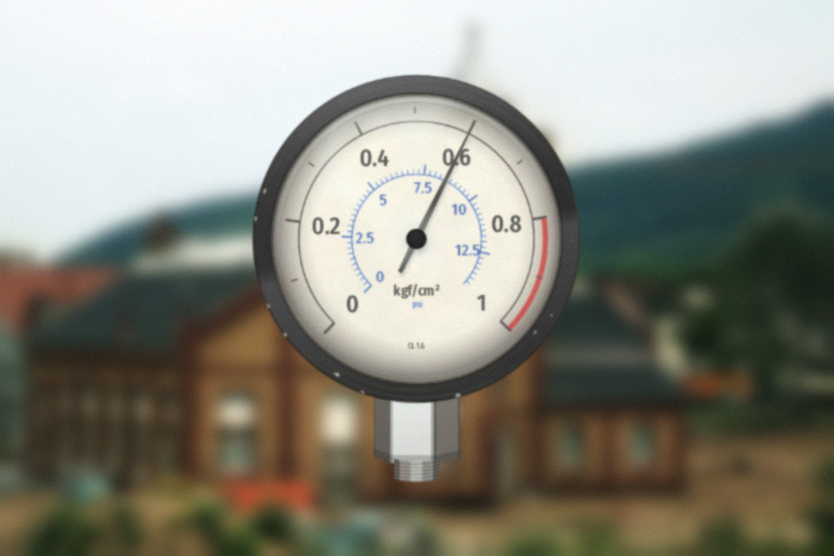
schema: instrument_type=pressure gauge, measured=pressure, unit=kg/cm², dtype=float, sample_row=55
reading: 0.6
